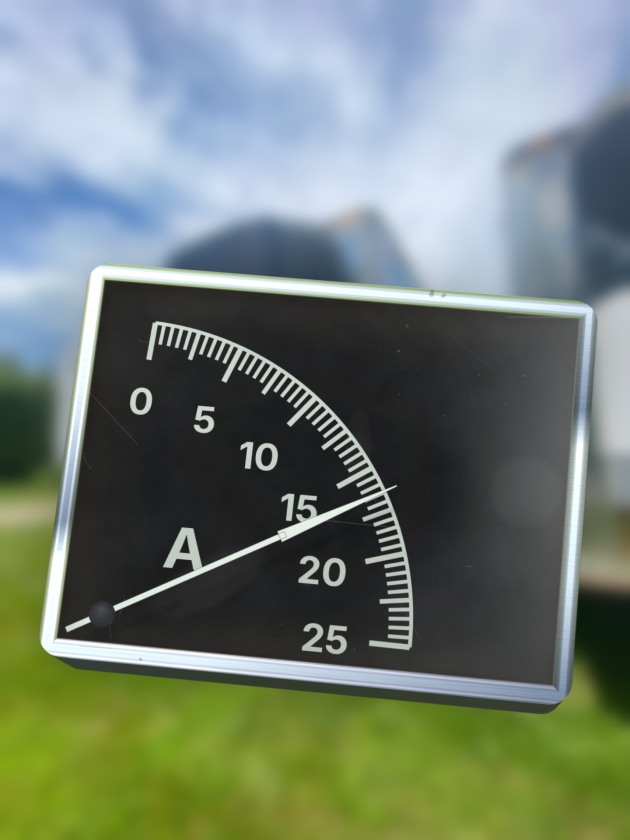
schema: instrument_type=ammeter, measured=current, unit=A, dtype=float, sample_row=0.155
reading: 16.5
